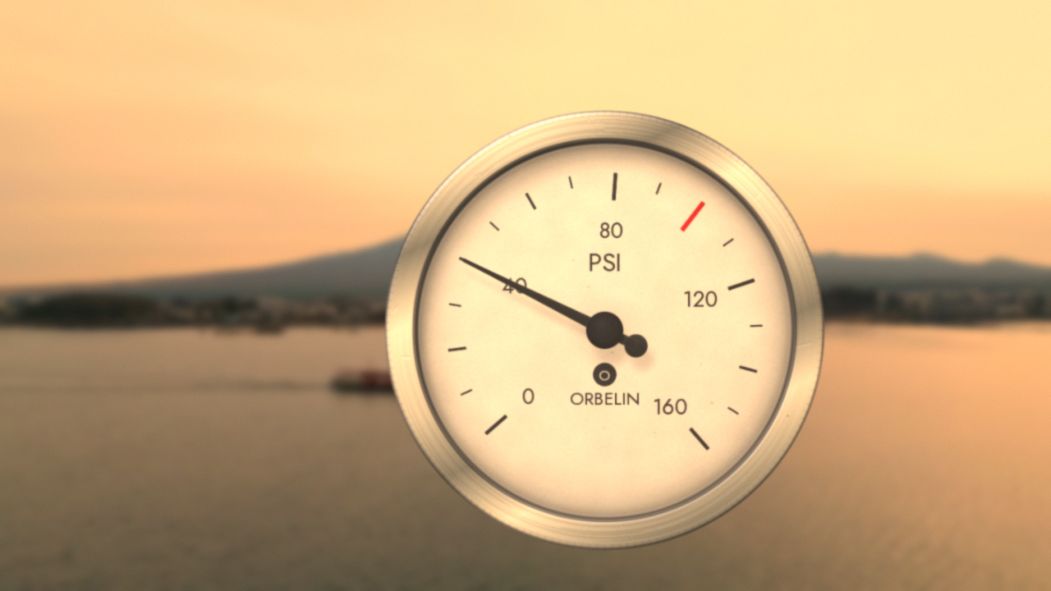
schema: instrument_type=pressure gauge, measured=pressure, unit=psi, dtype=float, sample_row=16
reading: 40
